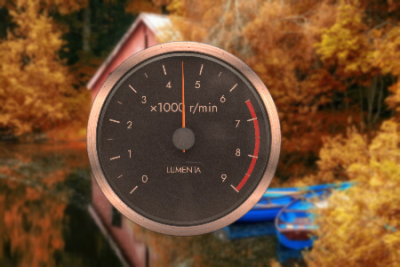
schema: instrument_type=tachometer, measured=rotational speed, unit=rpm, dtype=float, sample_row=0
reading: 4500
